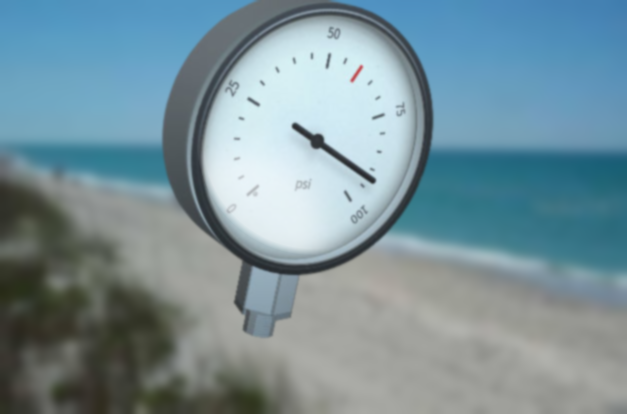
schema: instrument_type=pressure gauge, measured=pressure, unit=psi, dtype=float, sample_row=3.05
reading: 92.5
